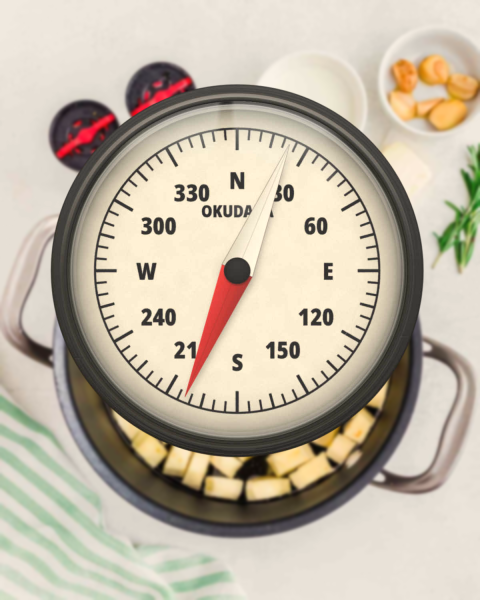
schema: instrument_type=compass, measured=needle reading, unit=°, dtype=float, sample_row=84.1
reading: 202.5
